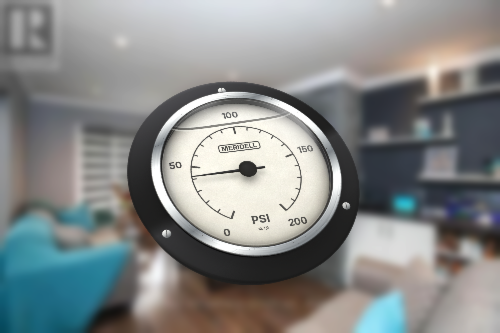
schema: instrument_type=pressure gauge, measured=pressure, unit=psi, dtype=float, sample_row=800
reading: 40
